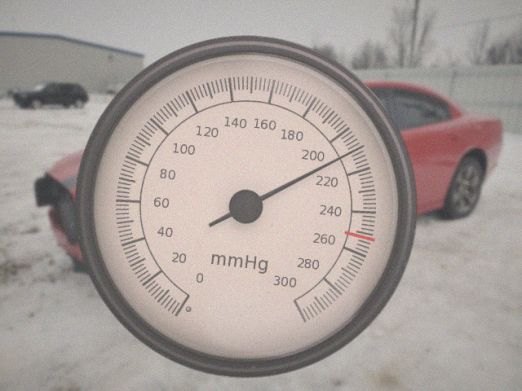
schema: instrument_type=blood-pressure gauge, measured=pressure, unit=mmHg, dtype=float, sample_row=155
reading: 210
